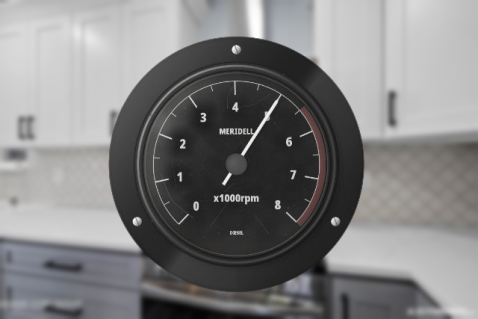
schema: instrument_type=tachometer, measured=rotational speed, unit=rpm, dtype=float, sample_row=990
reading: 5000
